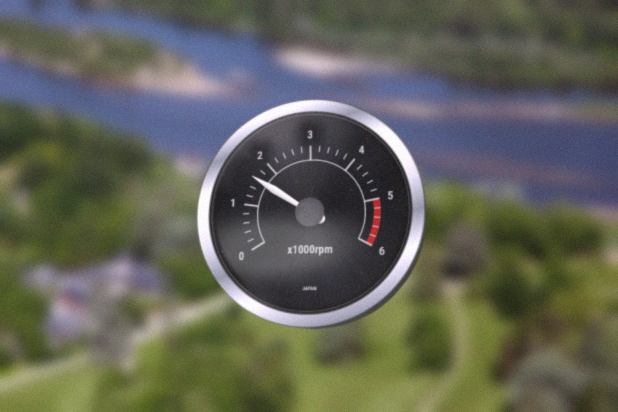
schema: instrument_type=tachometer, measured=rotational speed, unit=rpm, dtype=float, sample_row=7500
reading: 1600
